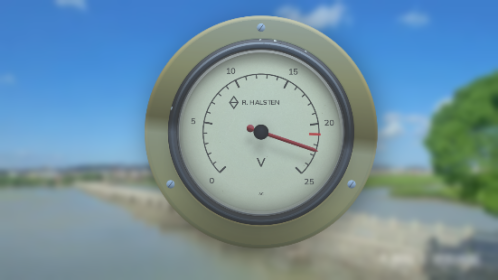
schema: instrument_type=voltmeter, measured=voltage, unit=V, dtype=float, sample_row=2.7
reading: 22.5
